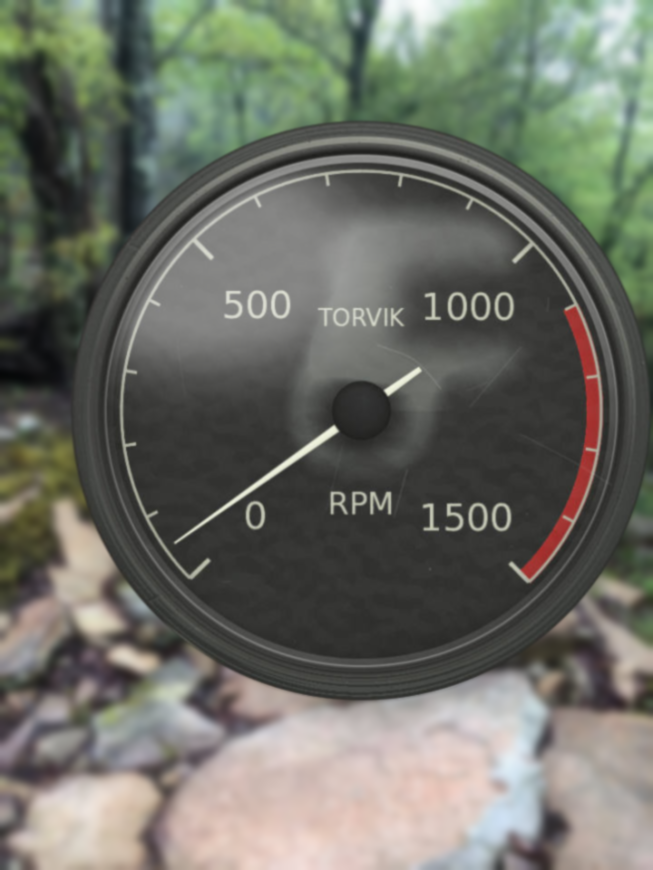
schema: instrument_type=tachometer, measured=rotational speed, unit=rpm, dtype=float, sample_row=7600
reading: 50
